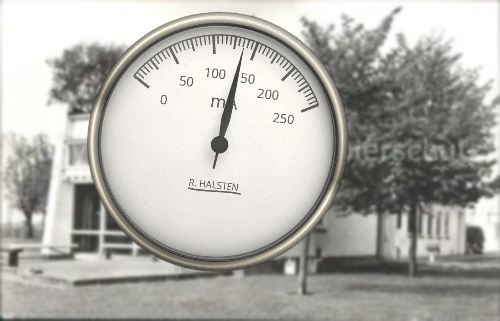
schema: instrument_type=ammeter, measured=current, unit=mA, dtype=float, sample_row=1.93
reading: 135
